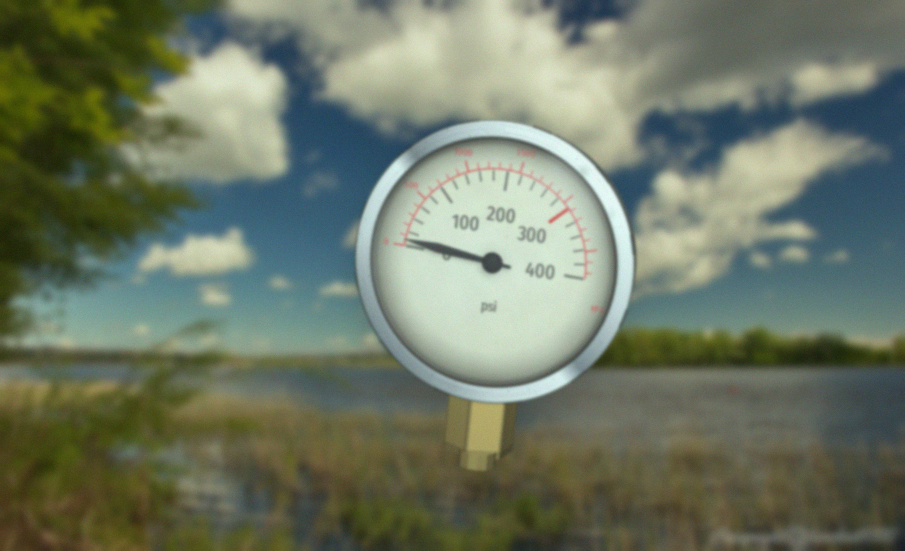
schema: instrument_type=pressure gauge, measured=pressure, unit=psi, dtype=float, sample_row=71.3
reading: 10
